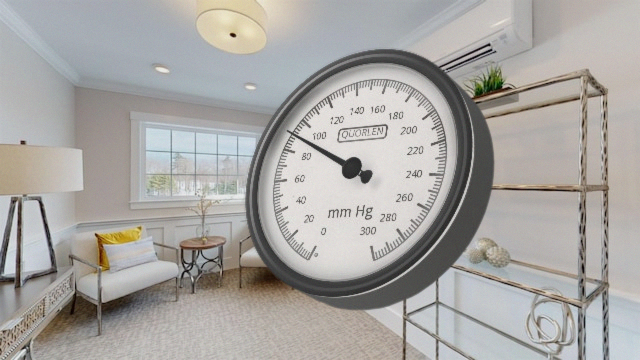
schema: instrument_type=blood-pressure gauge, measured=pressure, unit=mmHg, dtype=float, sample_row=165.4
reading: 90
